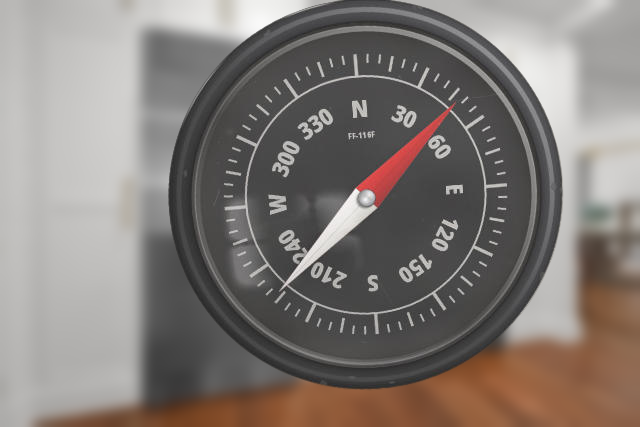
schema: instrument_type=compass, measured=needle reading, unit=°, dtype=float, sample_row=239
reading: 47.5
